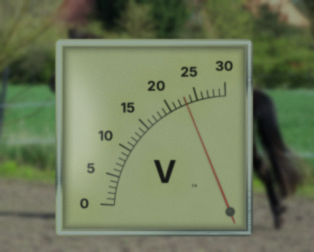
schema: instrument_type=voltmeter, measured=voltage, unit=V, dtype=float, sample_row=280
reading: 23
